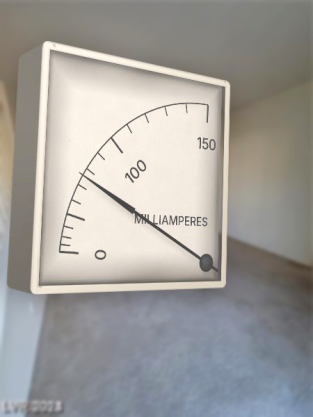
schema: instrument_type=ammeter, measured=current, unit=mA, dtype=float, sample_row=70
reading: 75
